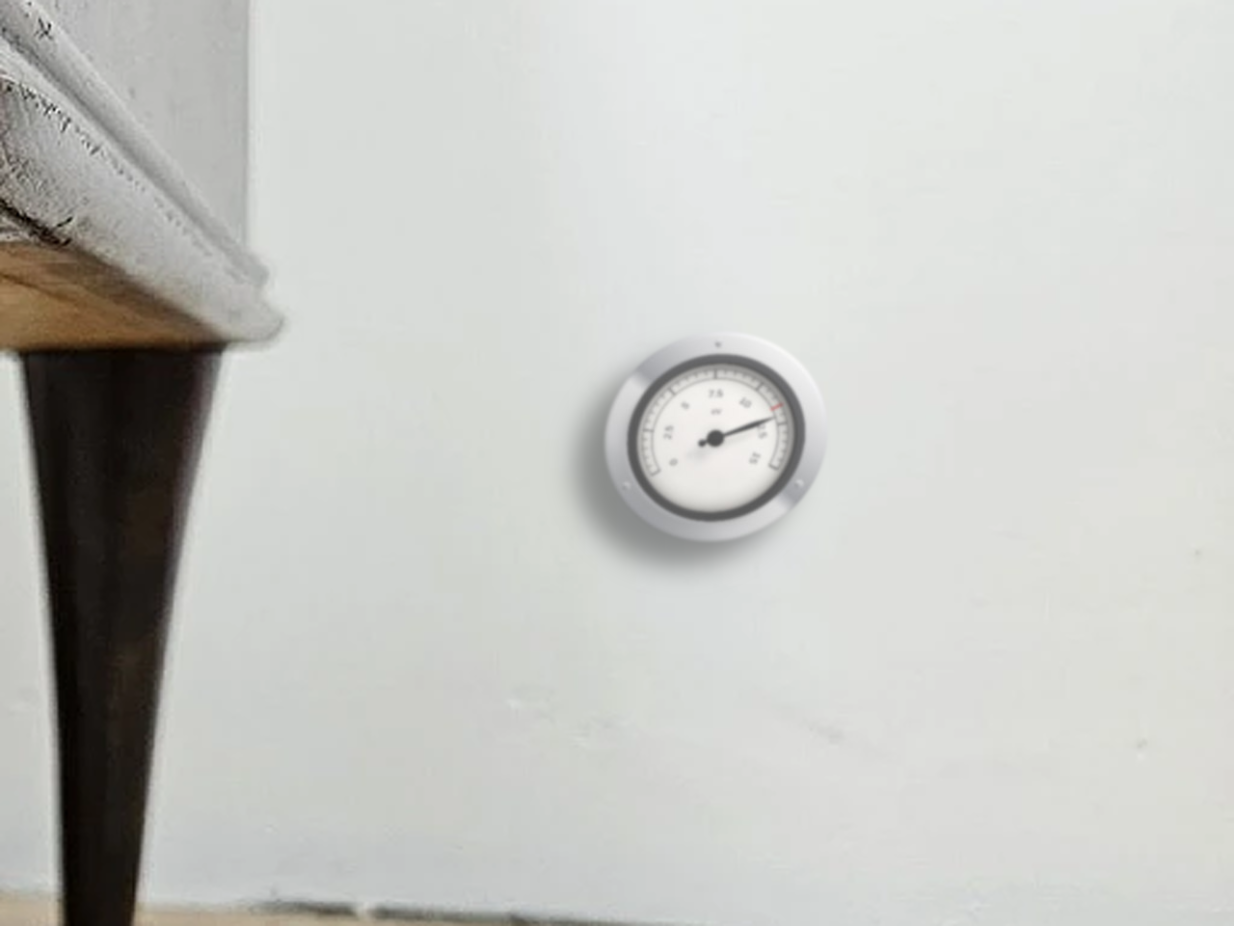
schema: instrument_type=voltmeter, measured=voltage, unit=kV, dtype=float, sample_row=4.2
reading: 12
